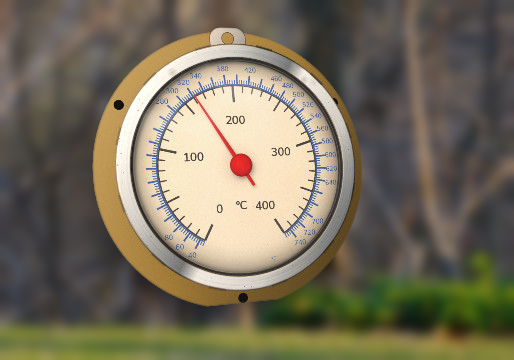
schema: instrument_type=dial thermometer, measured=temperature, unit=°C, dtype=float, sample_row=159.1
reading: 160
